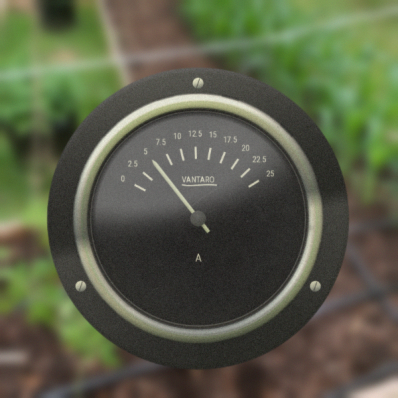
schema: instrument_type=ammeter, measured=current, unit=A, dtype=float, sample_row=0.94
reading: 5
